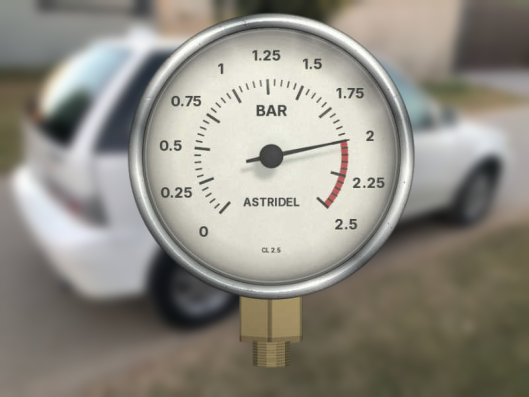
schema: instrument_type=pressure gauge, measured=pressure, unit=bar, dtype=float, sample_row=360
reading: 2
